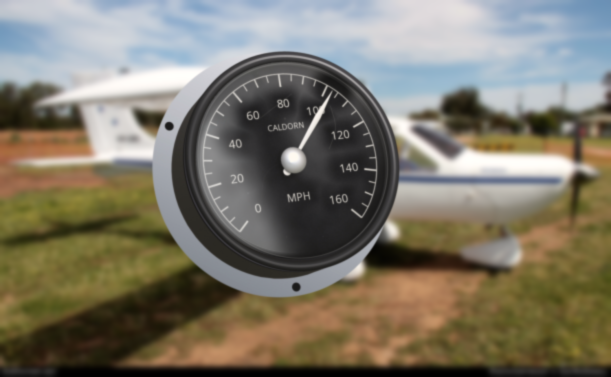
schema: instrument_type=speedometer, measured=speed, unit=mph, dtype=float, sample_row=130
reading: 102.5
